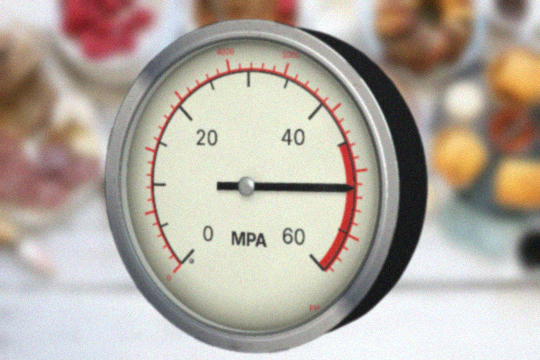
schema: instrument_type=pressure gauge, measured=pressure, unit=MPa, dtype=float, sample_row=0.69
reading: 50
